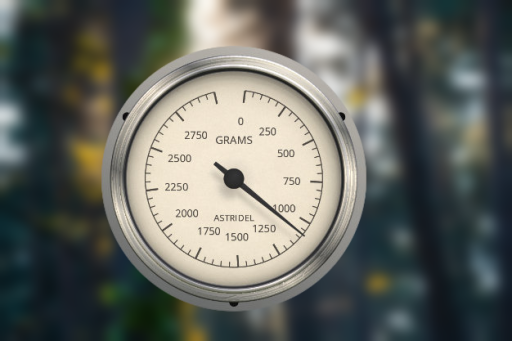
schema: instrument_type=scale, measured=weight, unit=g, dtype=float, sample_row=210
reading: 1075
